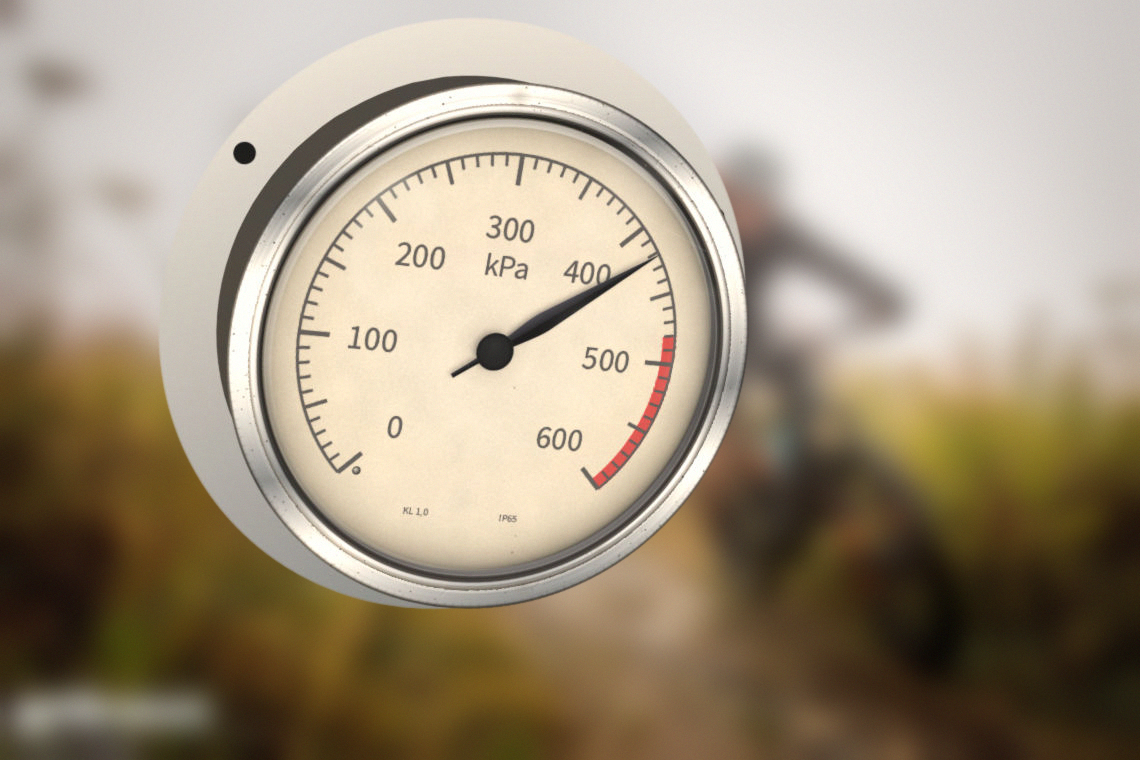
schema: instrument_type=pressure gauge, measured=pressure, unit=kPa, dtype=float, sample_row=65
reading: 420
